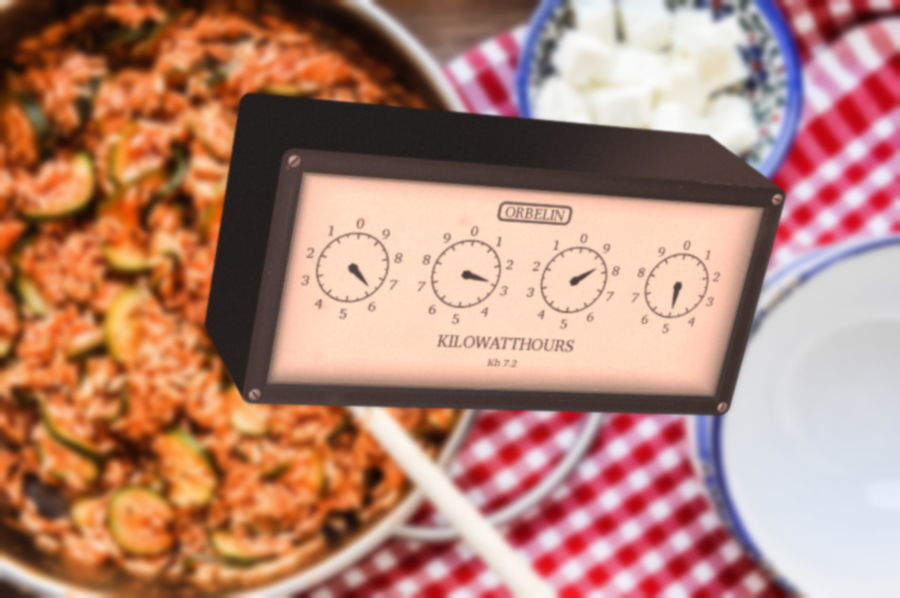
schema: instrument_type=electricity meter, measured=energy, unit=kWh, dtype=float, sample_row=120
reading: 6285
